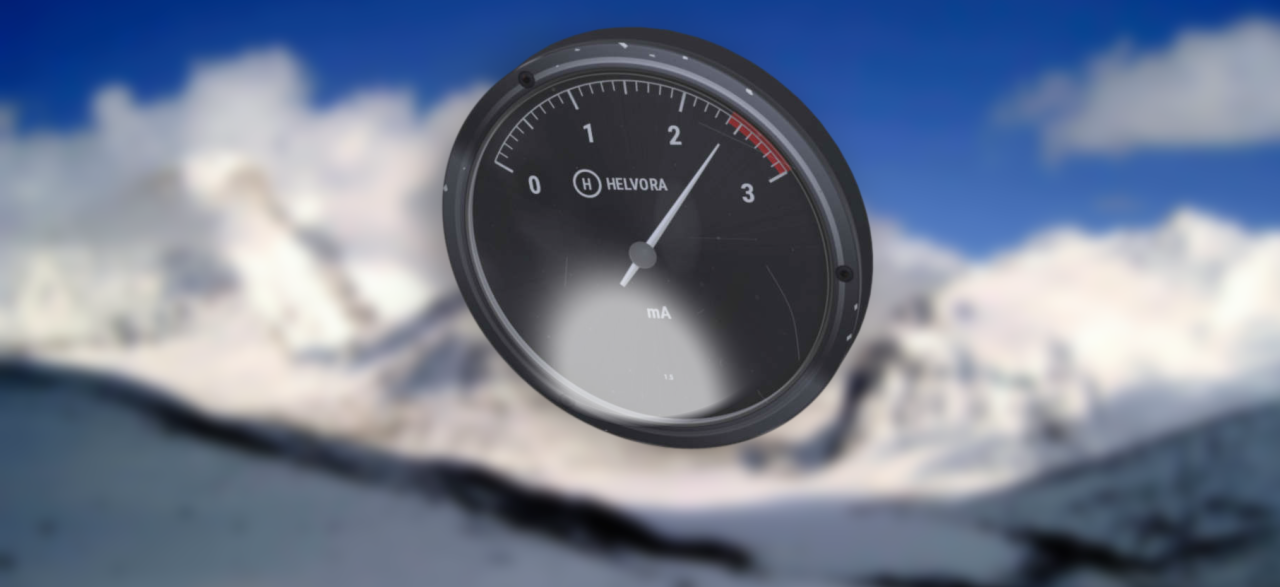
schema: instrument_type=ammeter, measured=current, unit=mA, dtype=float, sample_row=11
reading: 2.45
